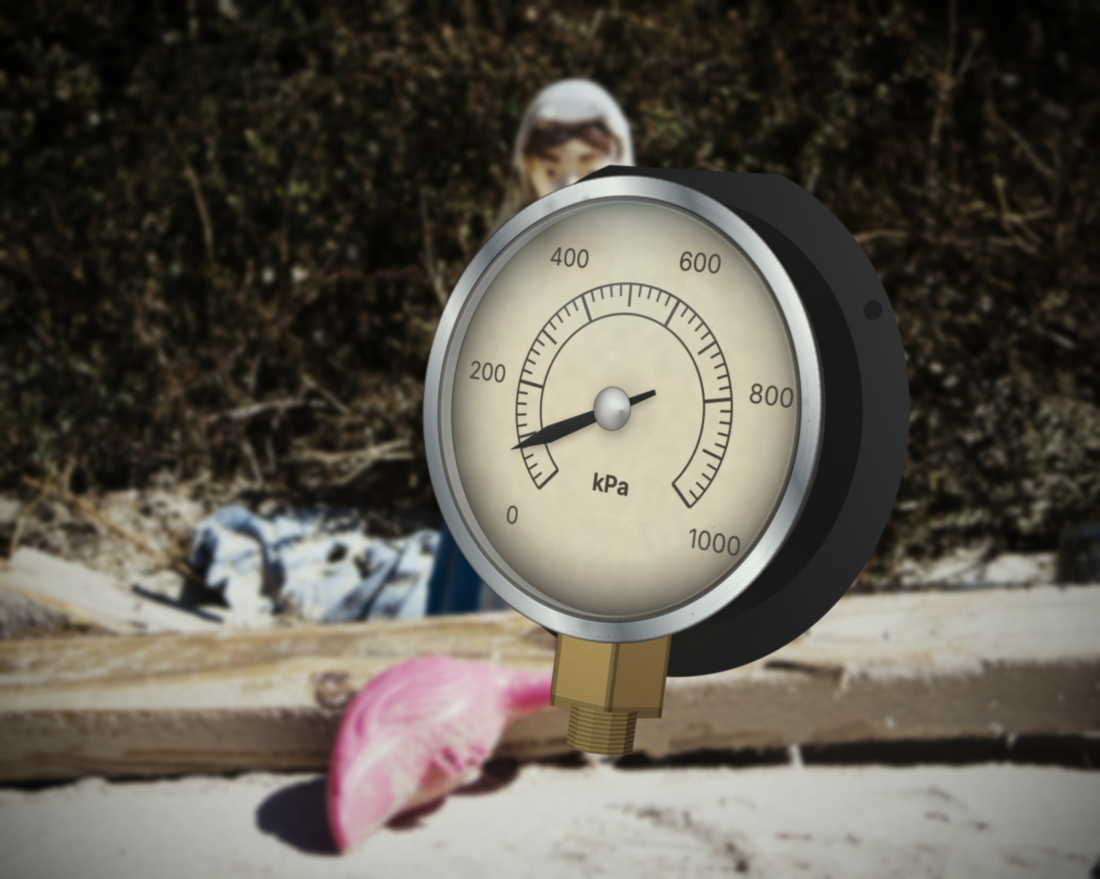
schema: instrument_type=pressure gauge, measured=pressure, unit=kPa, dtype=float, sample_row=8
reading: 80
